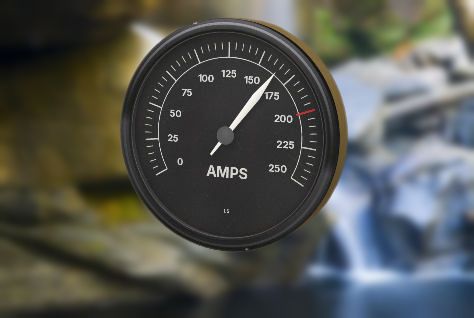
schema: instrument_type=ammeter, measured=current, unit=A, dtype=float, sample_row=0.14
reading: 165
